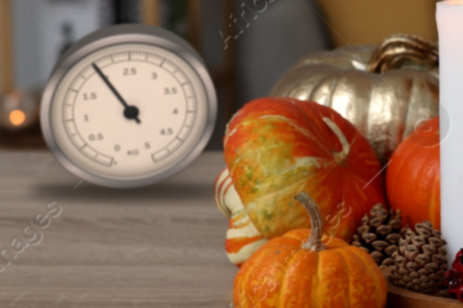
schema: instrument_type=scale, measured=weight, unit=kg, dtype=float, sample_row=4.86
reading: 2
